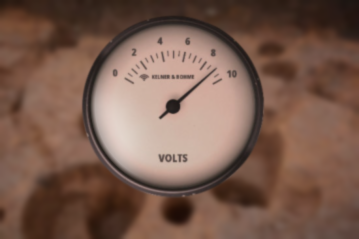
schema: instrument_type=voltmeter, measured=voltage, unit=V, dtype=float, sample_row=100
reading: 9
